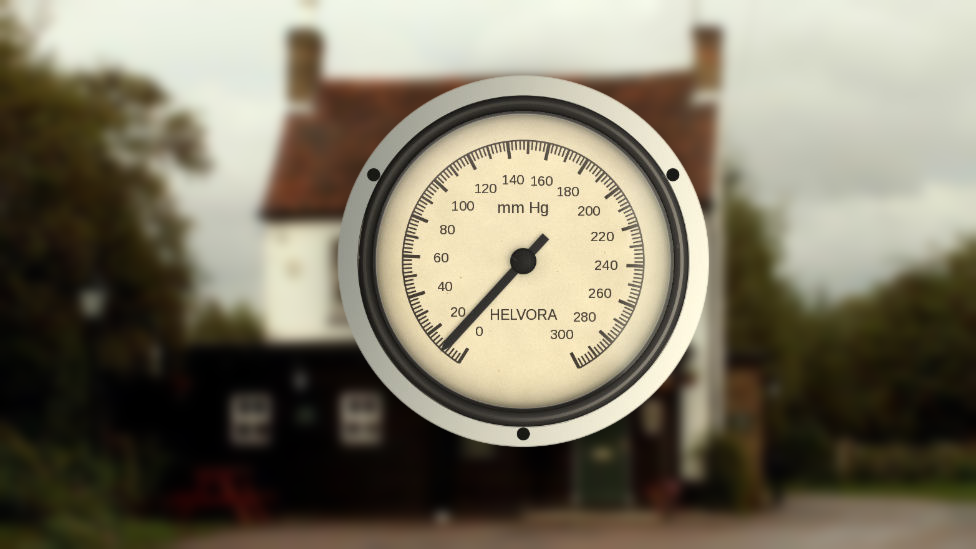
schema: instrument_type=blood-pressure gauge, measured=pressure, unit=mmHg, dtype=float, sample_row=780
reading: 10
